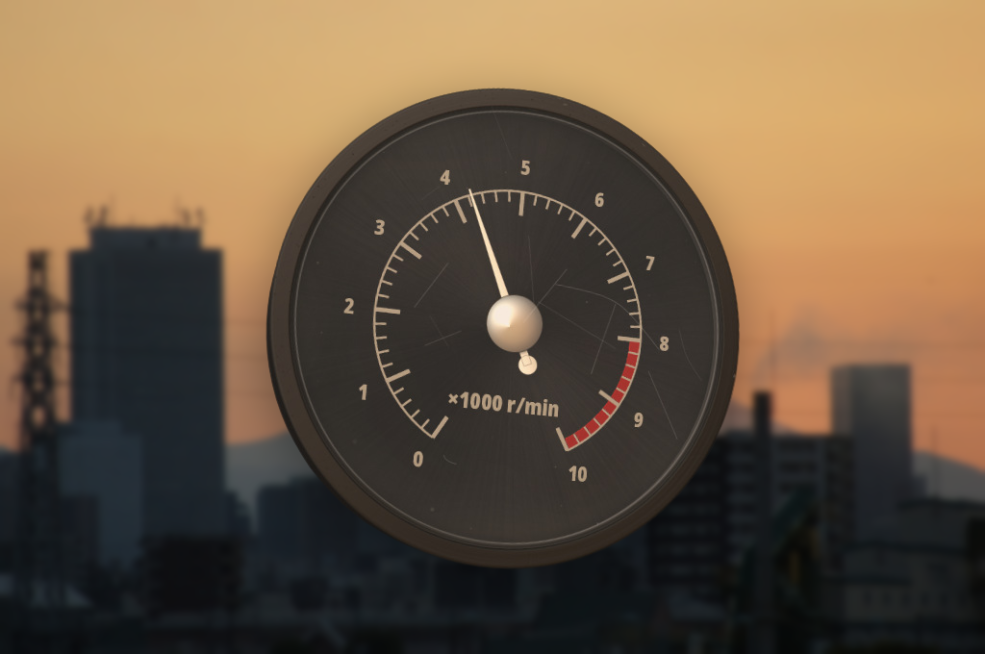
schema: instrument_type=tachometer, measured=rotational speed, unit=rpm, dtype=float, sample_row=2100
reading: 4200
